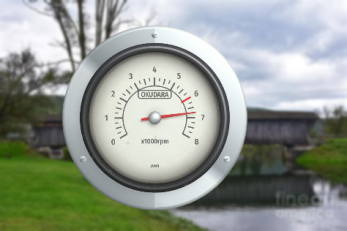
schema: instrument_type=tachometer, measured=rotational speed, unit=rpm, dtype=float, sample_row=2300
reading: 6750
